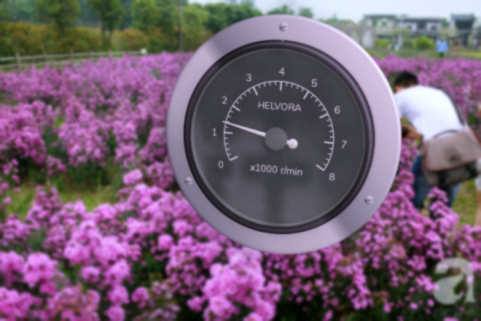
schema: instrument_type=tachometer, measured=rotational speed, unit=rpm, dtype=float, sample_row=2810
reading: 1400
